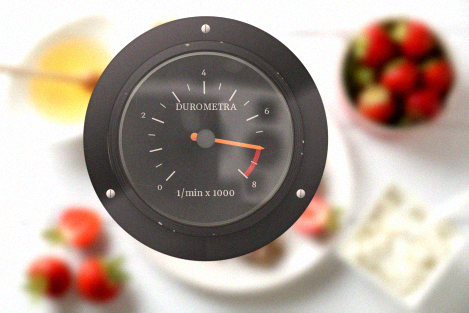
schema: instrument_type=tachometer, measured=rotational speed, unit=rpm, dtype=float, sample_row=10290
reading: 7000
